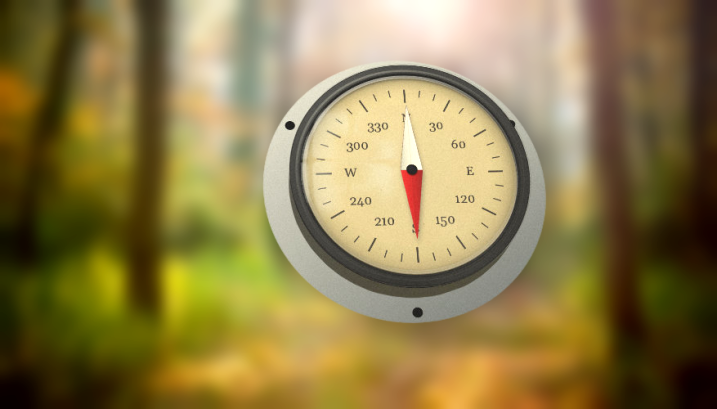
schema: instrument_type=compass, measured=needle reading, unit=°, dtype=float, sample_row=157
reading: 180
